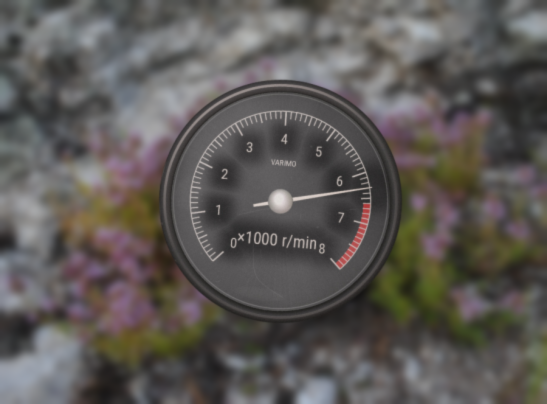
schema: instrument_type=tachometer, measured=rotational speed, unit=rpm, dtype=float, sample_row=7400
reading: 6300
